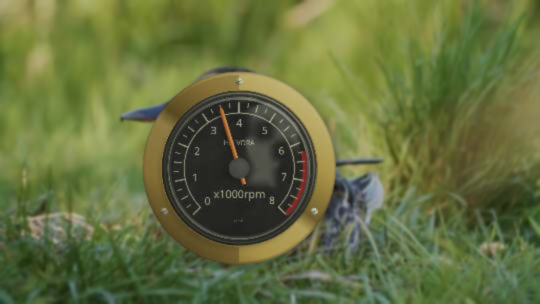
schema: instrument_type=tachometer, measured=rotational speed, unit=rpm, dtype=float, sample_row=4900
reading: 3500
